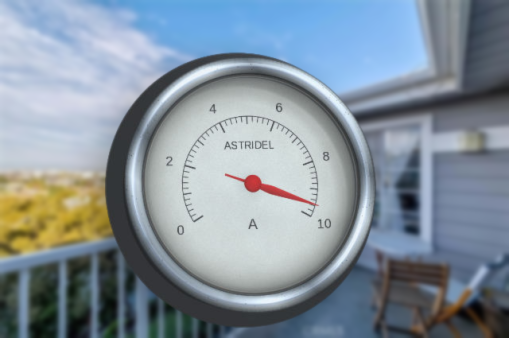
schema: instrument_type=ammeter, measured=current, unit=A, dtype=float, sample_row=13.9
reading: 9.6
